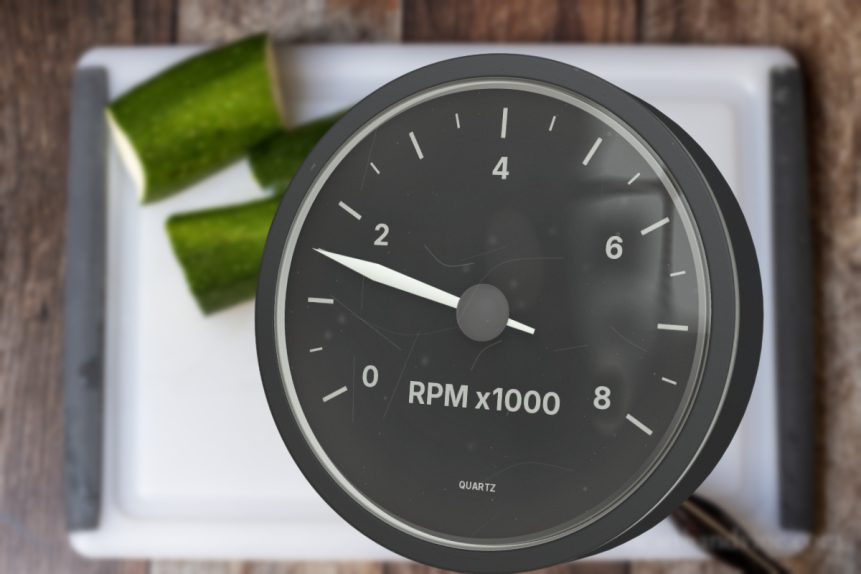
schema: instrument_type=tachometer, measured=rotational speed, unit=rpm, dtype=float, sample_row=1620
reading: 1500
